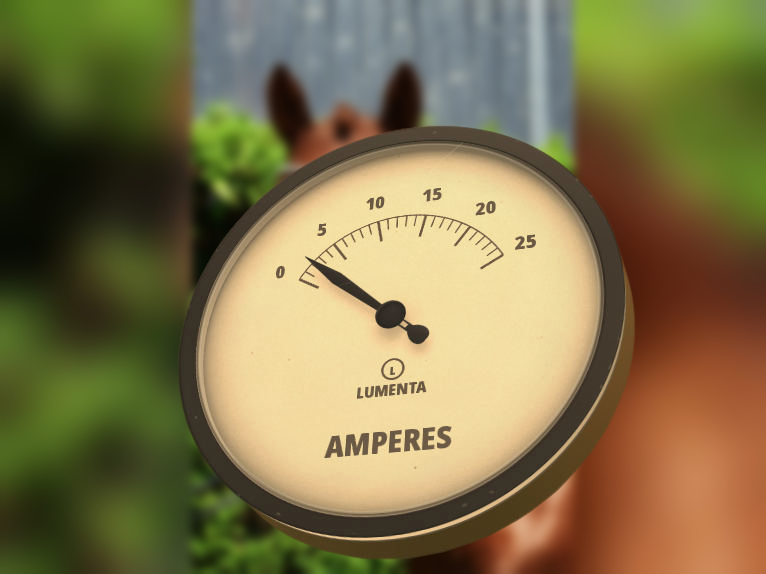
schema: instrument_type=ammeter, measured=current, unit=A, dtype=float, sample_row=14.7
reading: 2
